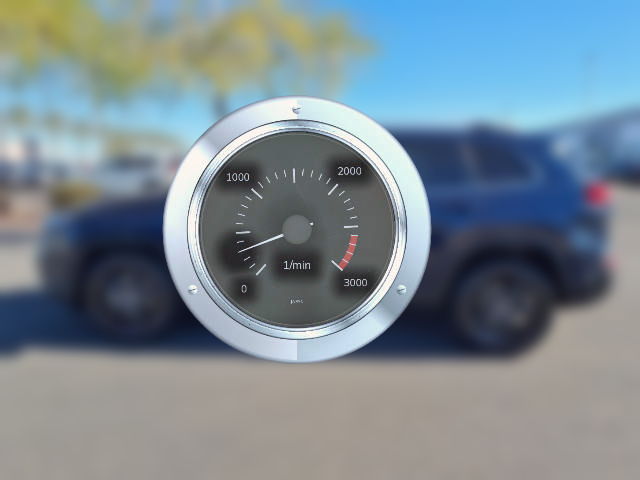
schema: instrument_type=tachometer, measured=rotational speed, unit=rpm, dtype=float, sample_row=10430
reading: 300
